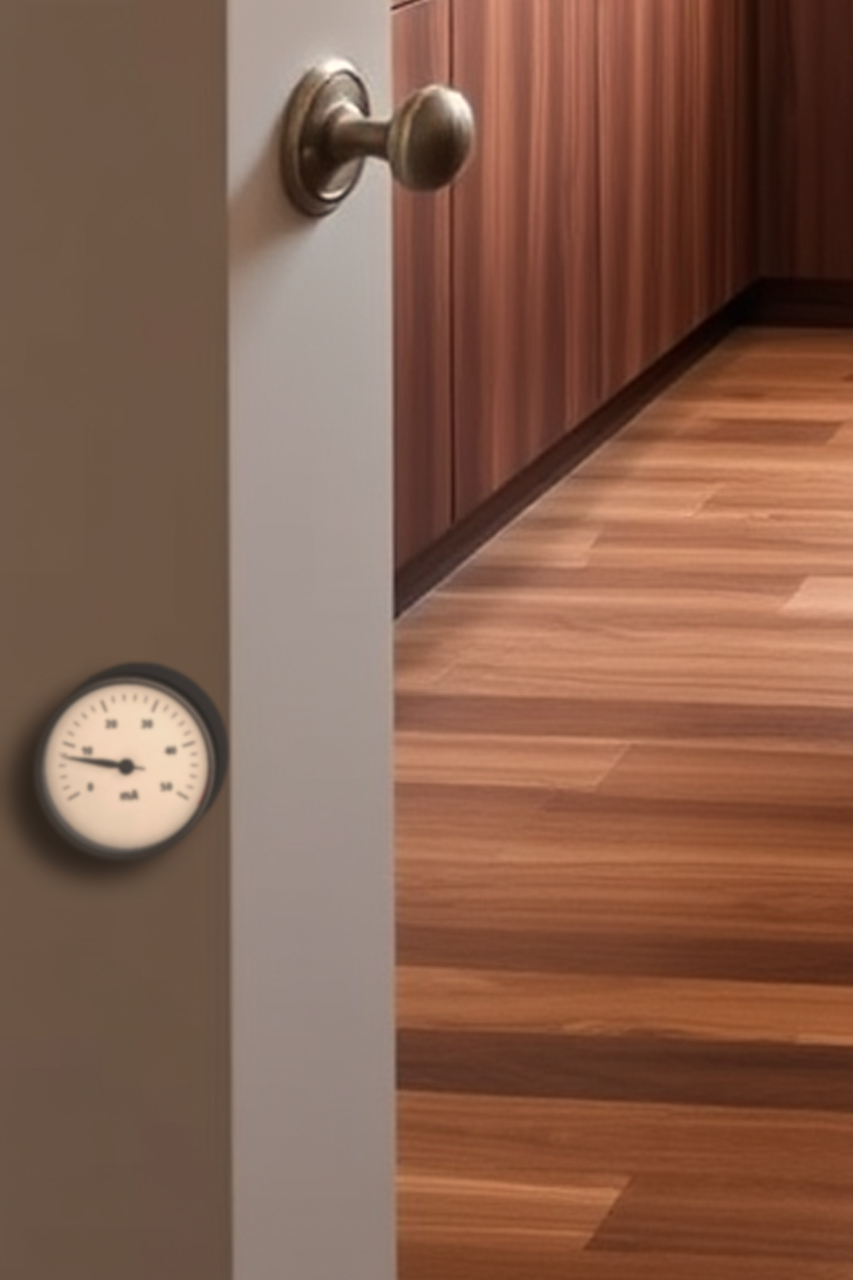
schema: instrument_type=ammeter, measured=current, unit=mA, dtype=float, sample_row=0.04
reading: 8
